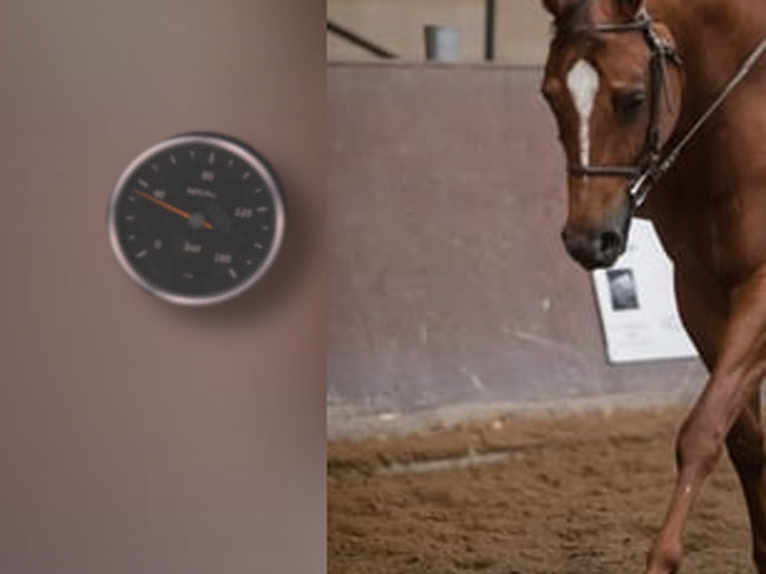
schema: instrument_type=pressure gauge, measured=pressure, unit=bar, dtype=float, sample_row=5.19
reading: 35
